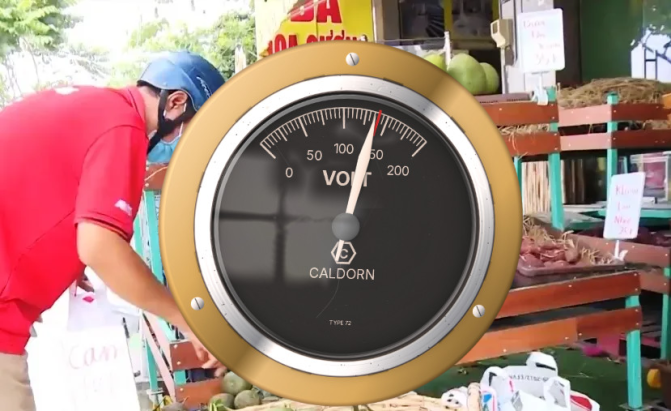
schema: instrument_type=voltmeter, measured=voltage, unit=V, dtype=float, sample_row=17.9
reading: 135
